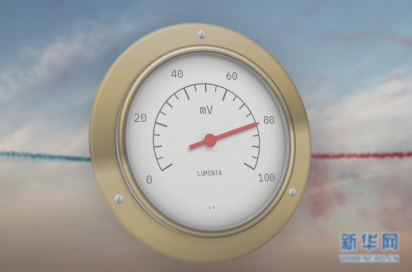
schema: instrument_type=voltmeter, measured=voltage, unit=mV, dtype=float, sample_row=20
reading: 80
